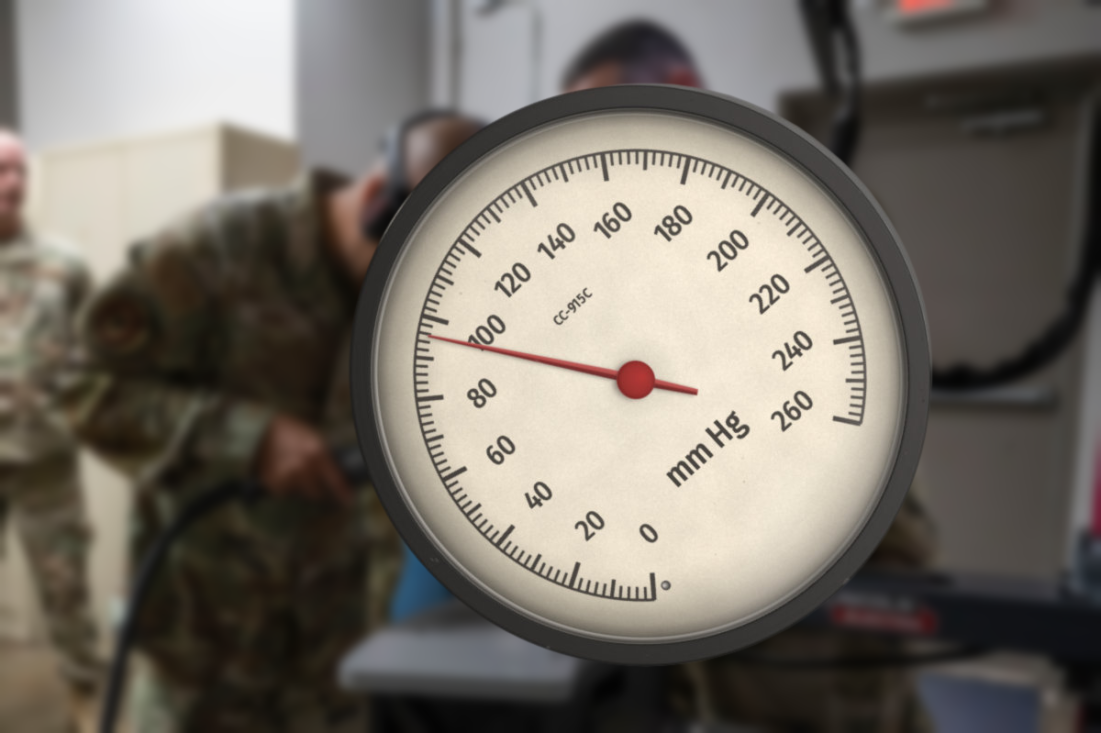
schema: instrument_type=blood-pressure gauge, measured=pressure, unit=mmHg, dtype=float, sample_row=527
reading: 96
